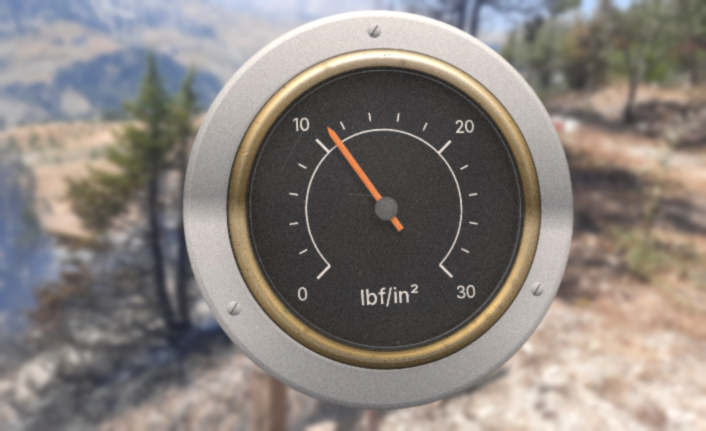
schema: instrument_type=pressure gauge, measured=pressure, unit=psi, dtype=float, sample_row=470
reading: 11
